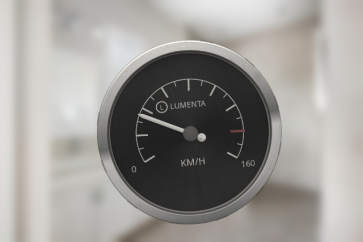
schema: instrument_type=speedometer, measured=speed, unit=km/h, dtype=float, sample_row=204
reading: 35
